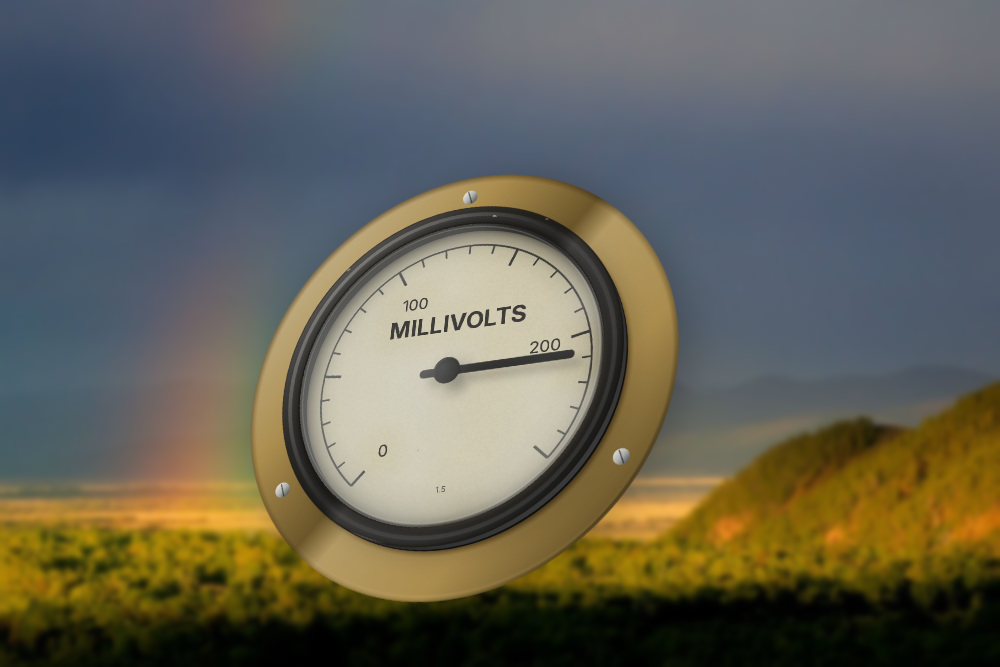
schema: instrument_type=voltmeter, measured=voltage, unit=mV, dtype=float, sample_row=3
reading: 210
